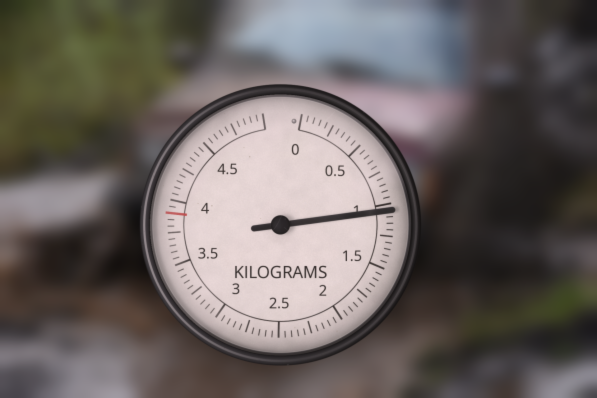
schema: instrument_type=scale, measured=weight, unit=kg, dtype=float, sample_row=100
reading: 1.05
